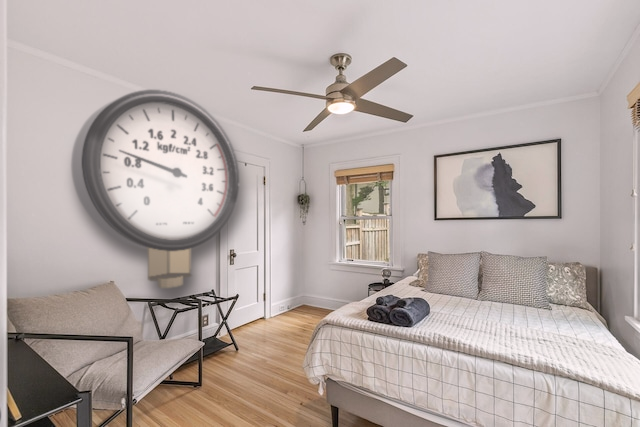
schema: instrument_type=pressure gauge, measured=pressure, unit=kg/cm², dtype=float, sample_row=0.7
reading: 0.9
